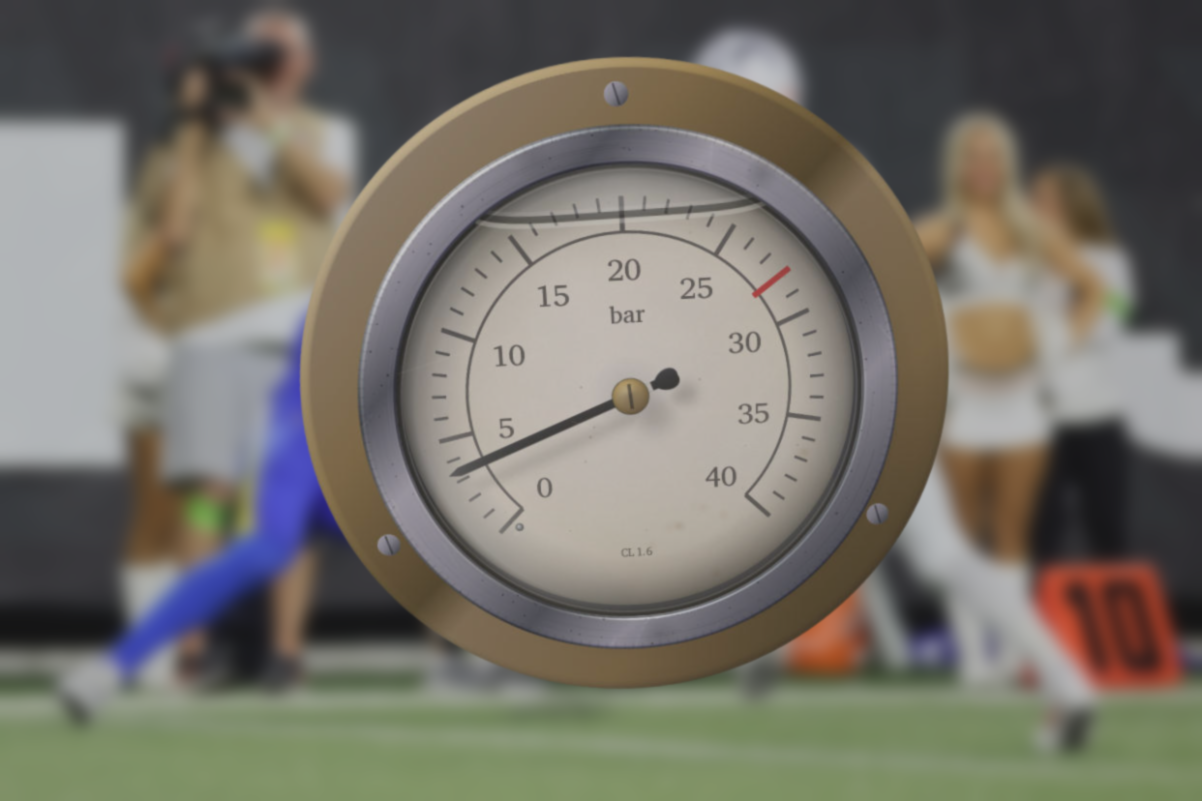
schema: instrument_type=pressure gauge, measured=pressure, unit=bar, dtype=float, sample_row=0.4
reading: 3.5
